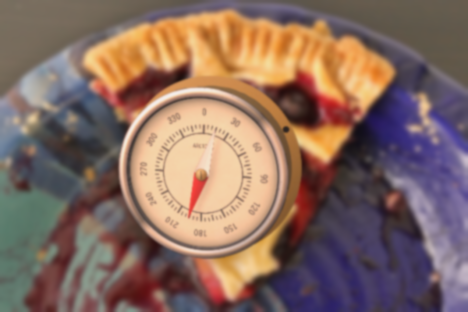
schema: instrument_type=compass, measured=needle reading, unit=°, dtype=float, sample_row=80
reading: 195
